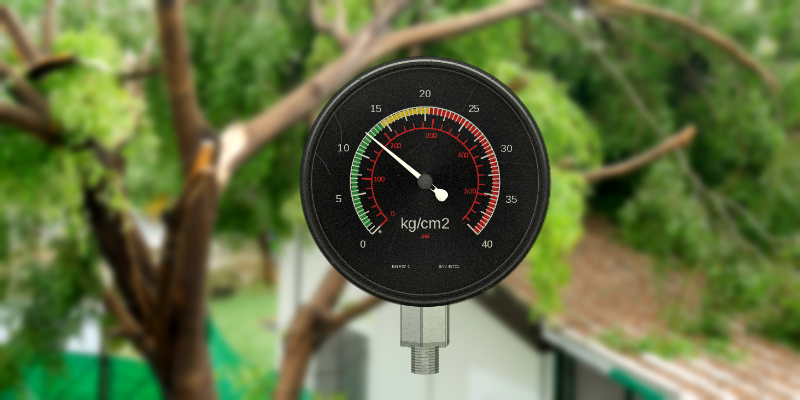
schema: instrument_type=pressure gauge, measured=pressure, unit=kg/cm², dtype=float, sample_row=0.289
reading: 12.5
